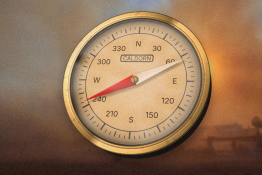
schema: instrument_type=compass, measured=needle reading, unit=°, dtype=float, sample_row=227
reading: 245
